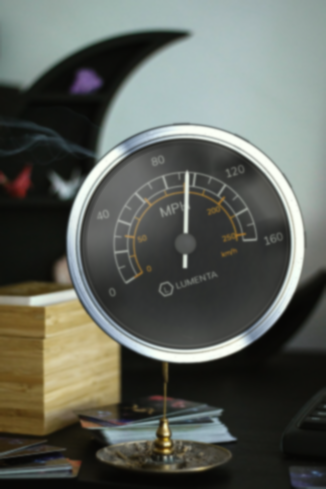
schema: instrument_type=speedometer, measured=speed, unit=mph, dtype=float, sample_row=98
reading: 95
